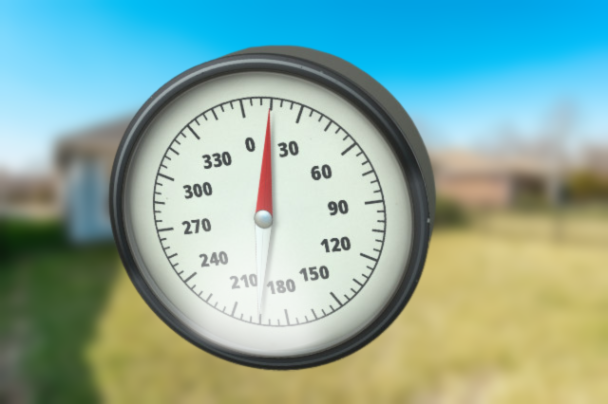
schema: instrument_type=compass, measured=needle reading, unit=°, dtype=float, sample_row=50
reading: 15
